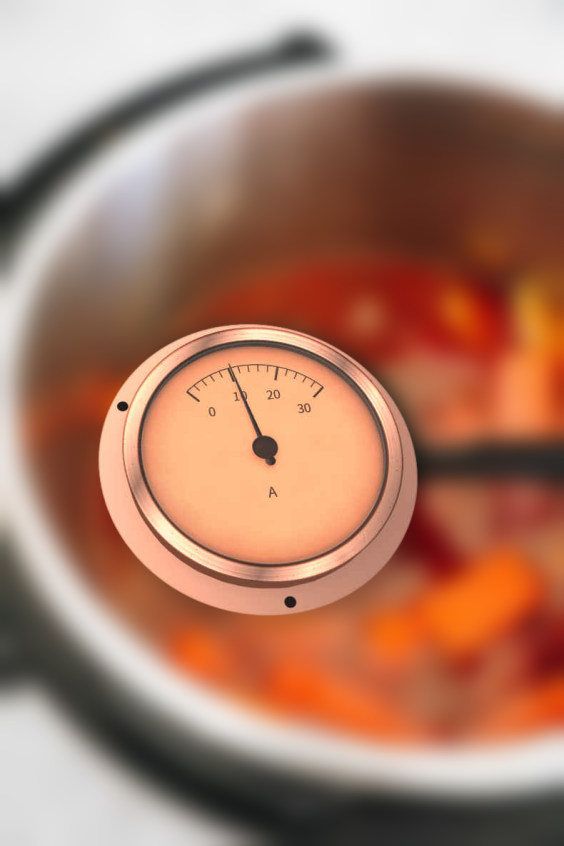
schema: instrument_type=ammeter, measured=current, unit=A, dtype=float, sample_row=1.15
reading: 10
